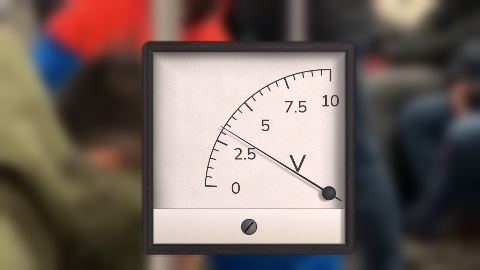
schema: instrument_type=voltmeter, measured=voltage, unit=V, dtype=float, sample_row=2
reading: 3.25
